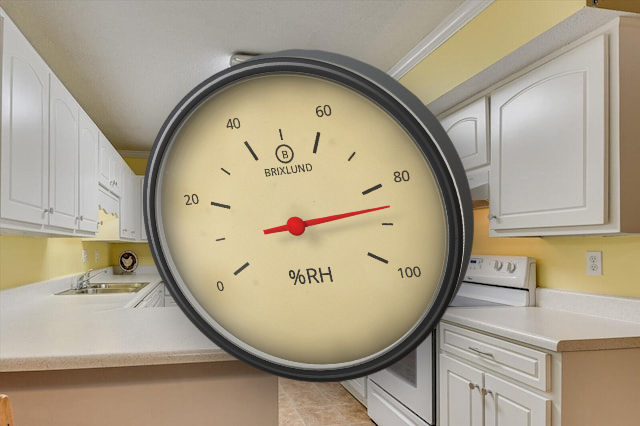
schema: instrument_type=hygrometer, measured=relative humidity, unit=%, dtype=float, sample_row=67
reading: 85
